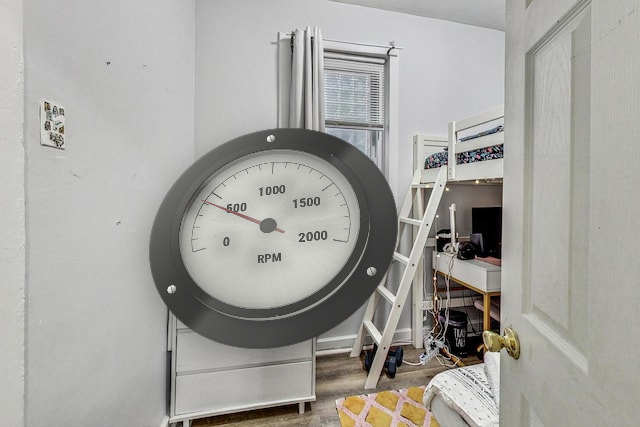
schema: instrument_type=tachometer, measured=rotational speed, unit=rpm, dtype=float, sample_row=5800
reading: 400
